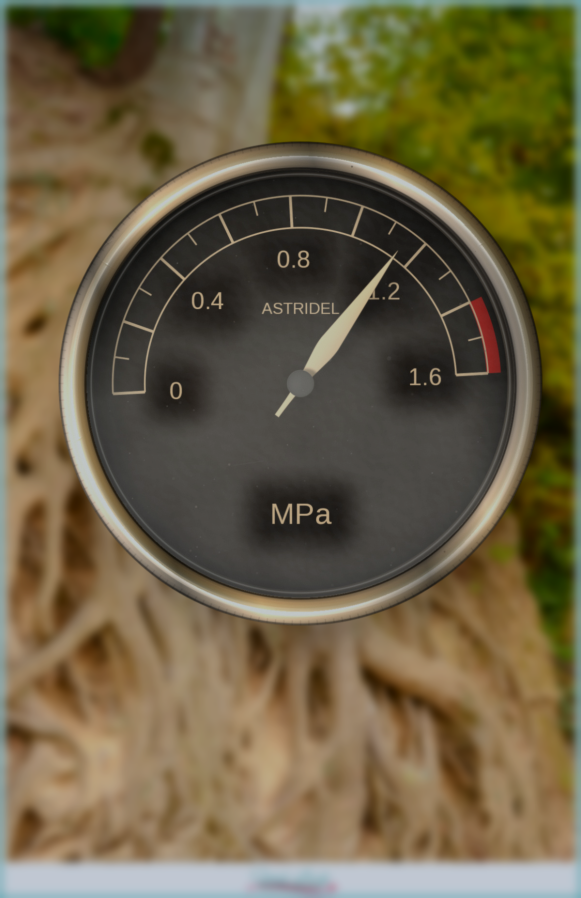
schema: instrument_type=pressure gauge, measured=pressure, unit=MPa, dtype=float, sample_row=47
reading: 1.15
